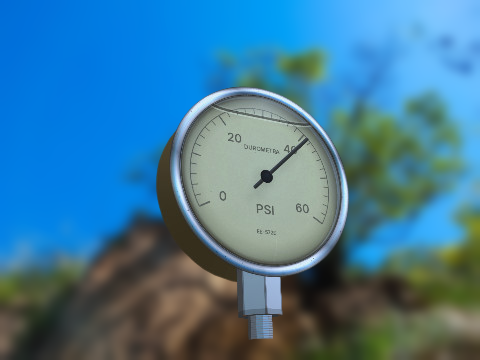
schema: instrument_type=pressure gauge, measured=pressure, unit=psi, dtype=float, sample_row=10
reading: 41
